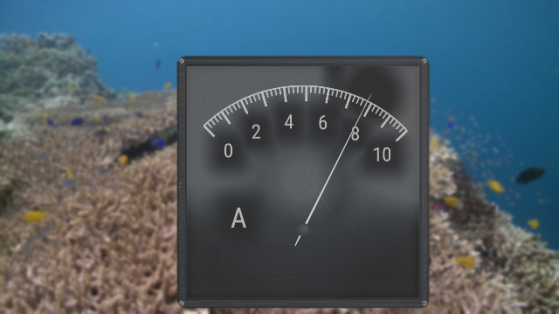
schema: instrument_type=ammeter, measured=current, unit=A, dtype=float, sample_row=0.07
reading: 7.8
